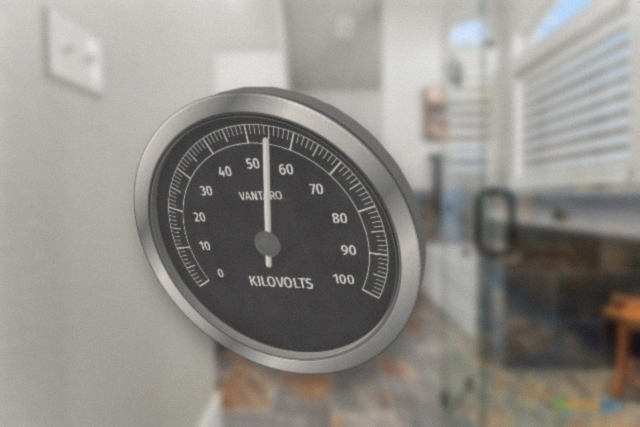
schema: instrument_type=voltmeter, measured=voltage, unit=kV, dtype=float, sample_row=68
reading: 55
